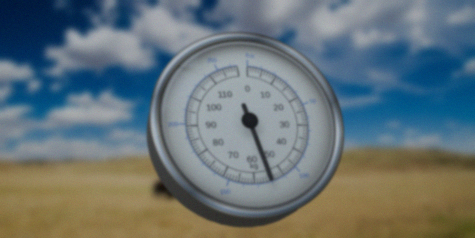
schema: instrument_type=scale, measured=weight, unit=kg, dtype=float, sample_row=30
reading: 55
